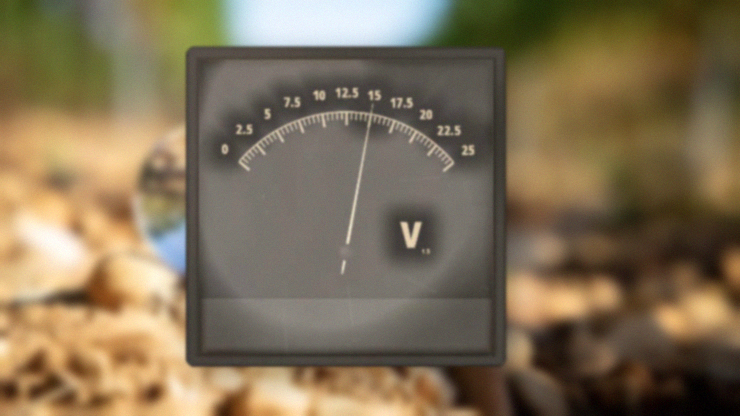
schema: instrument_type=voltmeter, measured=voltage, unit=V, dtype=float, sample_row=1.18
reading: 15
